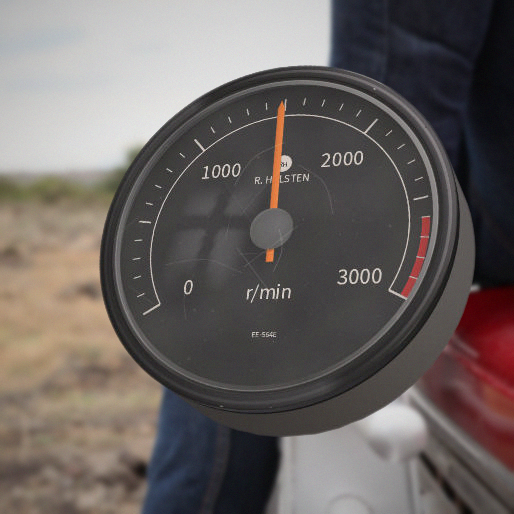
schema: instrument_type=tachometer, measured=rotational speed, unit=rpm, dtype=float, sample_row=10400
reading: 1500
